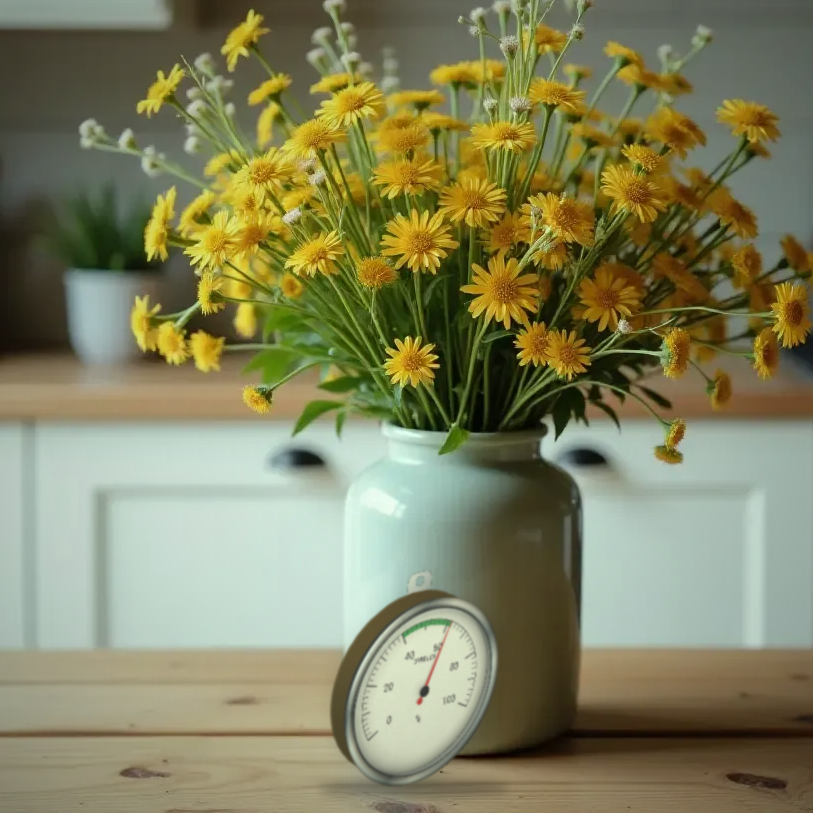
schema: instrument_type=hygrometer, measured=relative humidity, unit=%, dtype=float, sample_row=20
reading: 60
